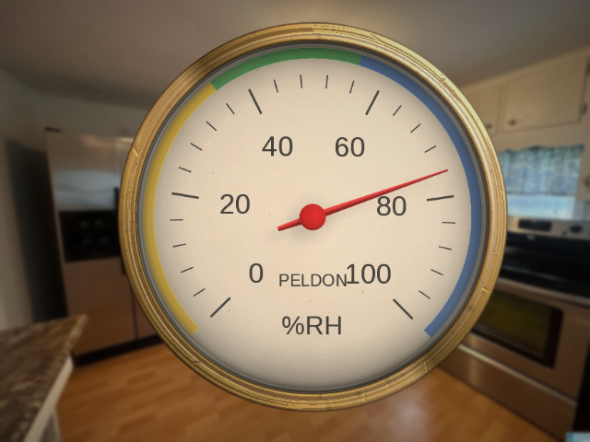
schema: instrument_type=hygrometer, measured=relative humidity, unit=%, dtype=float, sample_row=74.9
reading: 76
